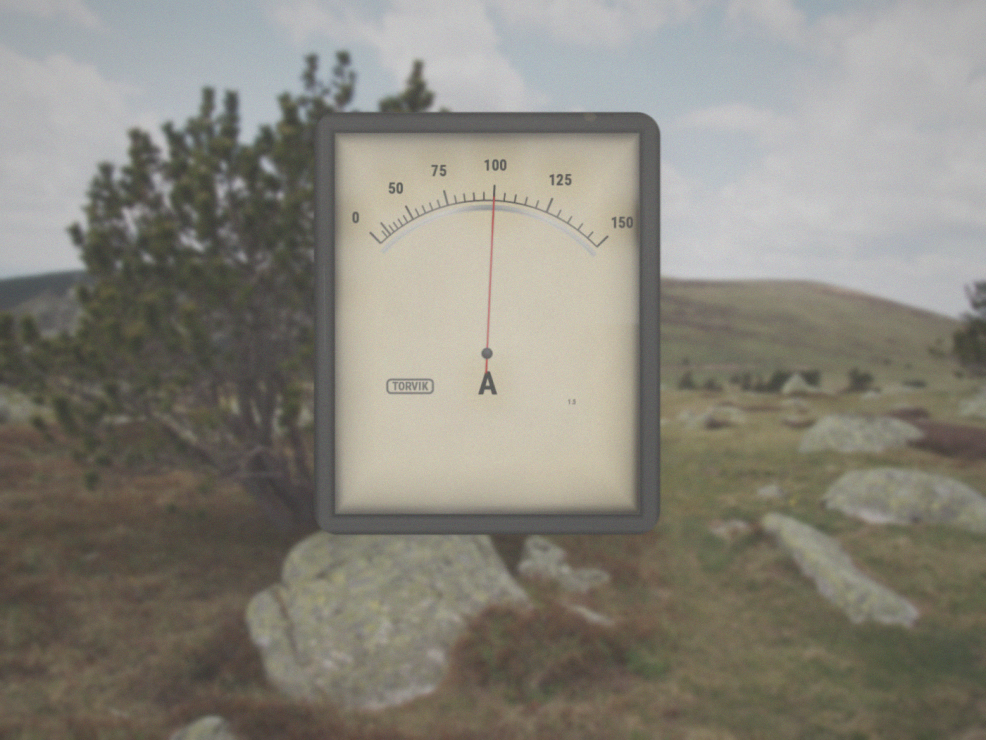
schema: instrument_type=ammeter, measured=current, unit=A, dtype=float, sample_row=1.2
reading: 100
